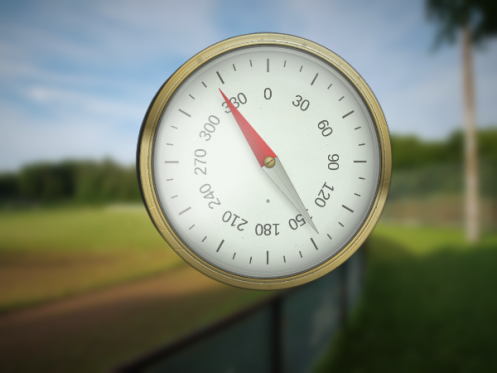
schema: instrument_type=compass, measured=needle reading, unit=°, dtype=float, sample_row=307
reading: 325
